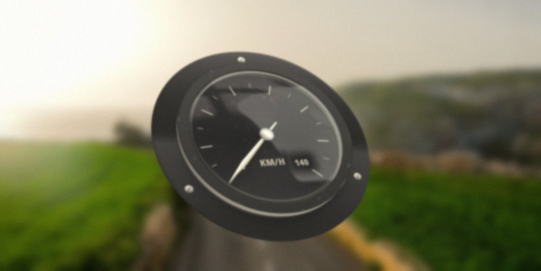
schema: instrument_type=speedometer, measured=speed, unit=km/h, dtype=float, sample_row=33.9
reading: 0
